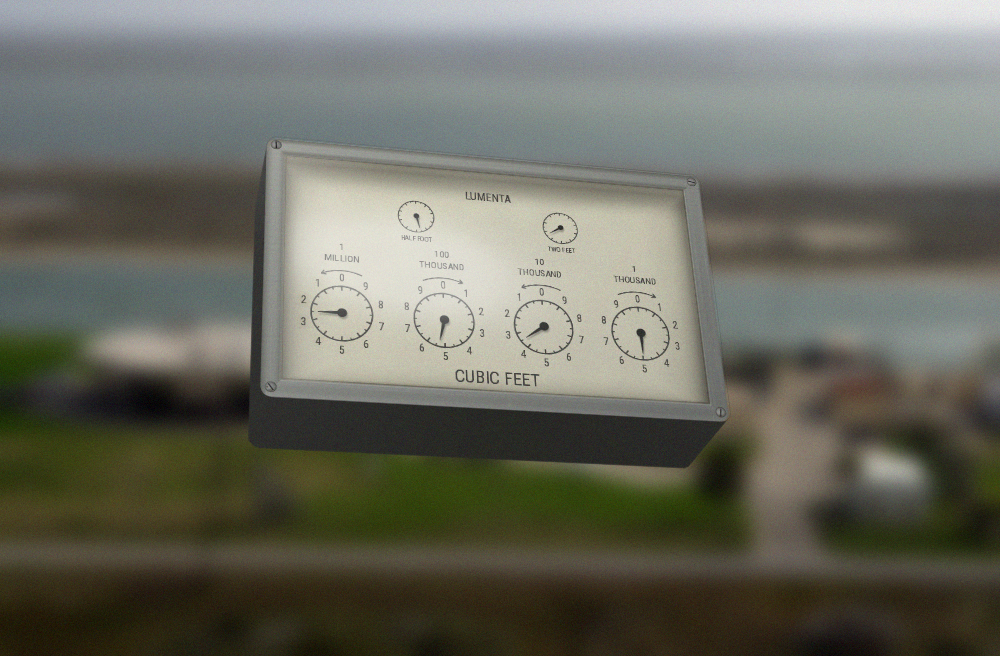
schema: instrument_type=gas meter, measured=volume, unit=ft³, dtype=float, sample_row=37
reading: 253500
